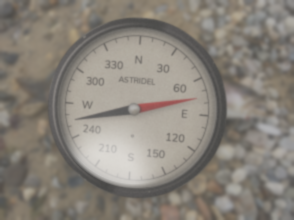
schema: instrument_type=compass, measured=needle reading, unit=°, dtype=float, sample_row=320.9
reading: 75
